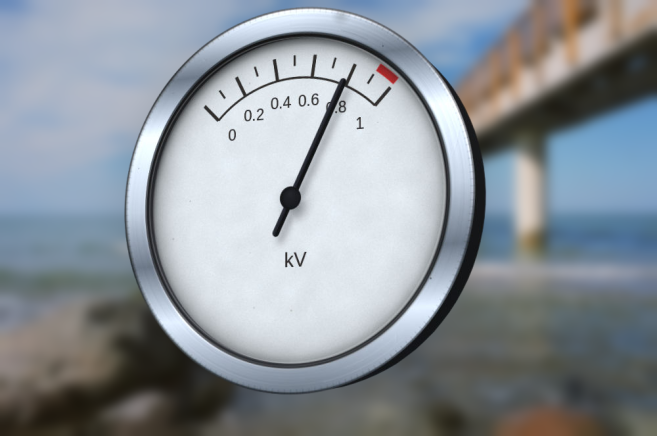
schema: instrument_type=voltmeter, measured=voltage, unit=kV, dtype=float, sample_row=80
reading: 0.8
